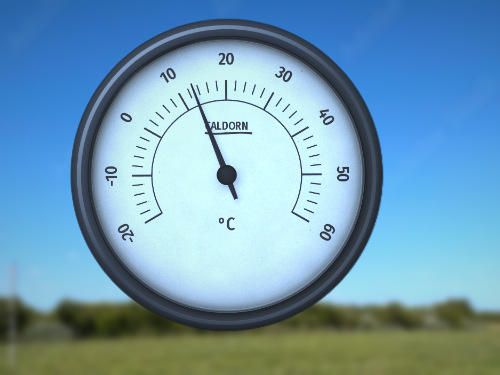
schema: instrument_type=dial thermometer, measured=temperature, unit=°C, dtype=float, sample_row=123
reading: 13
